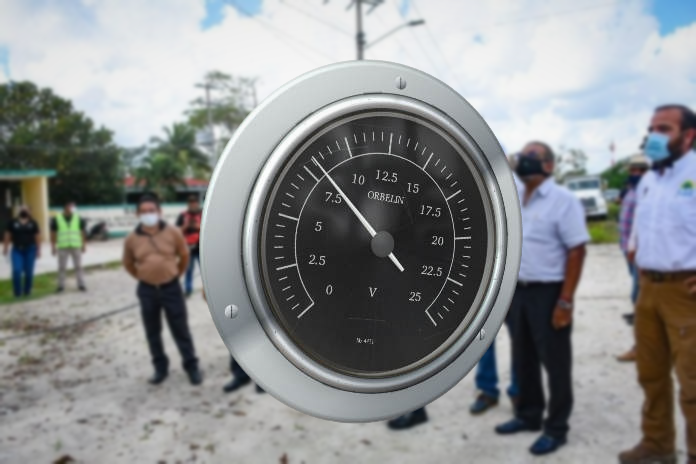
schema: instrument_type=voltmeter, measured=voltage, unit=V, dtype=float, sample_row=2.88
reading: 8
